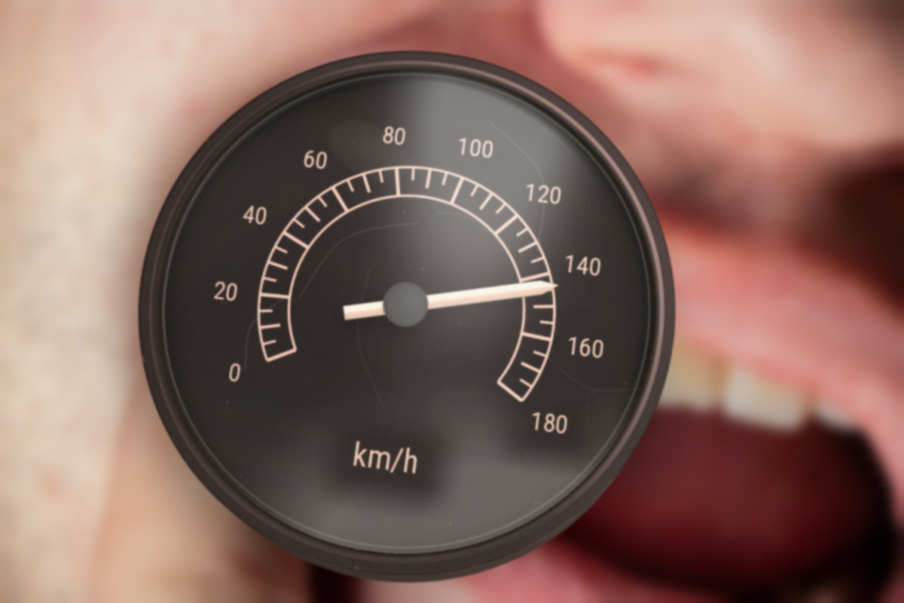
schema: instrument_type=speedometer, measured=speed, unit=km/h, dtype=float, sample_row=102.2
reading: 145
